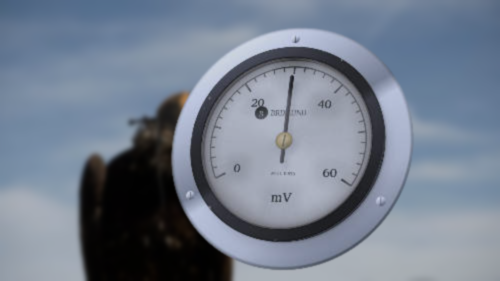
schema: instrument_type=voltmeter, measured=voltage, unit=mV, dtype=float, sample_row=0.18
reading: 30
